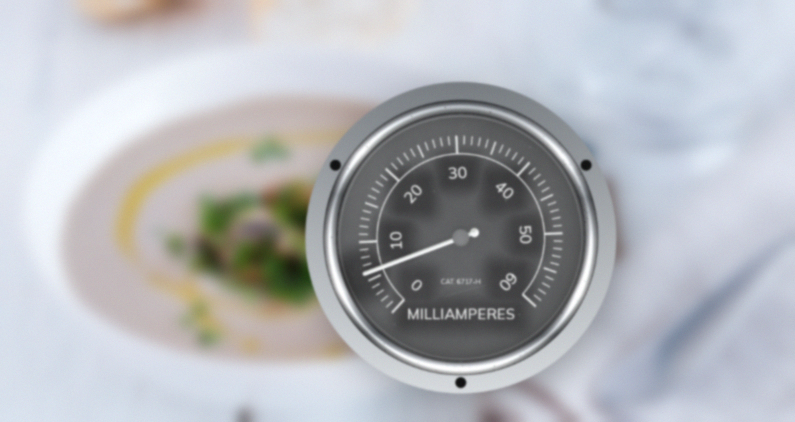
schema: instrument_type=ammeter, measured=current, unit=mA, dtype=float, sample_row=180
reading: 6
